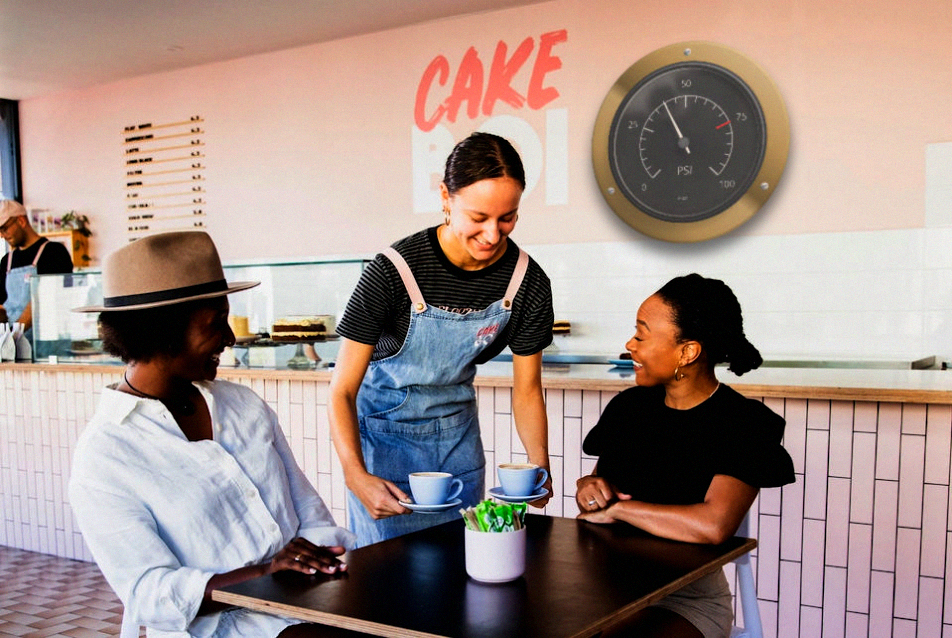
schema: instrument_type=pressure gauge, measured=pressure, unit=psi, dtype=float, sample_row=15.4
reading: 40
